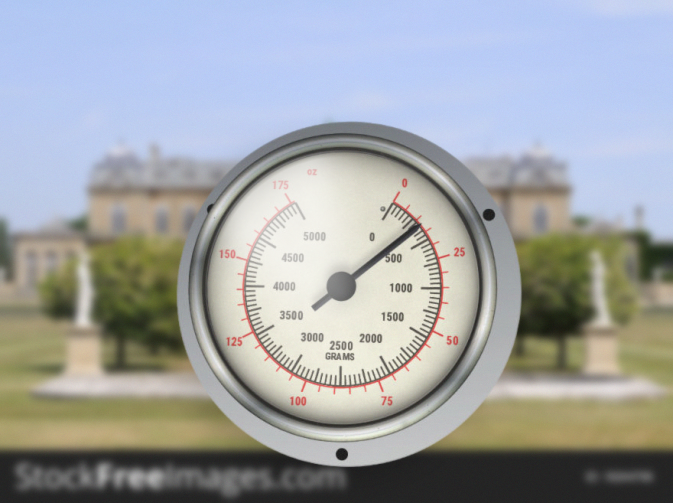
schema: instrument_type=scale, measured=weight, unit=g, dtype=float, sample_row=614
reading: 350
